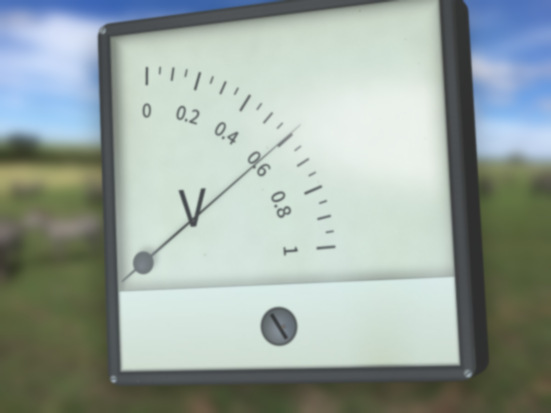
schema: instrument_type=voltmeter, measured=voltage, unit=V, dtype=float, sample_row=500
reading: 0.6
